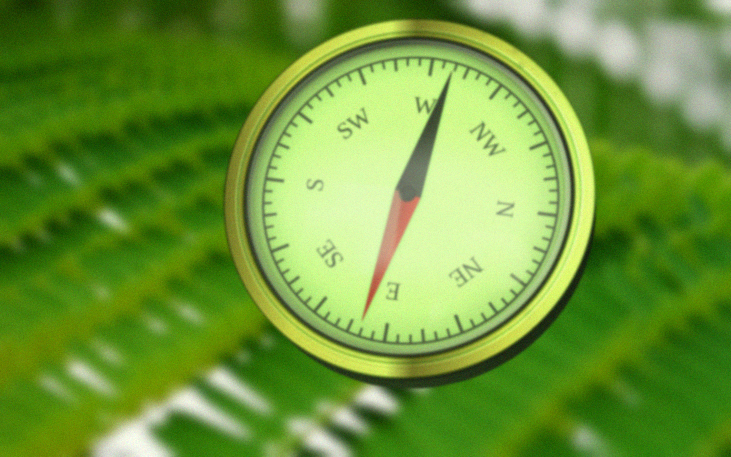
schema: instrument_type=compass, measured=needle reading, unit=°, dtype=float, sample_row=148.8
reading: 100
